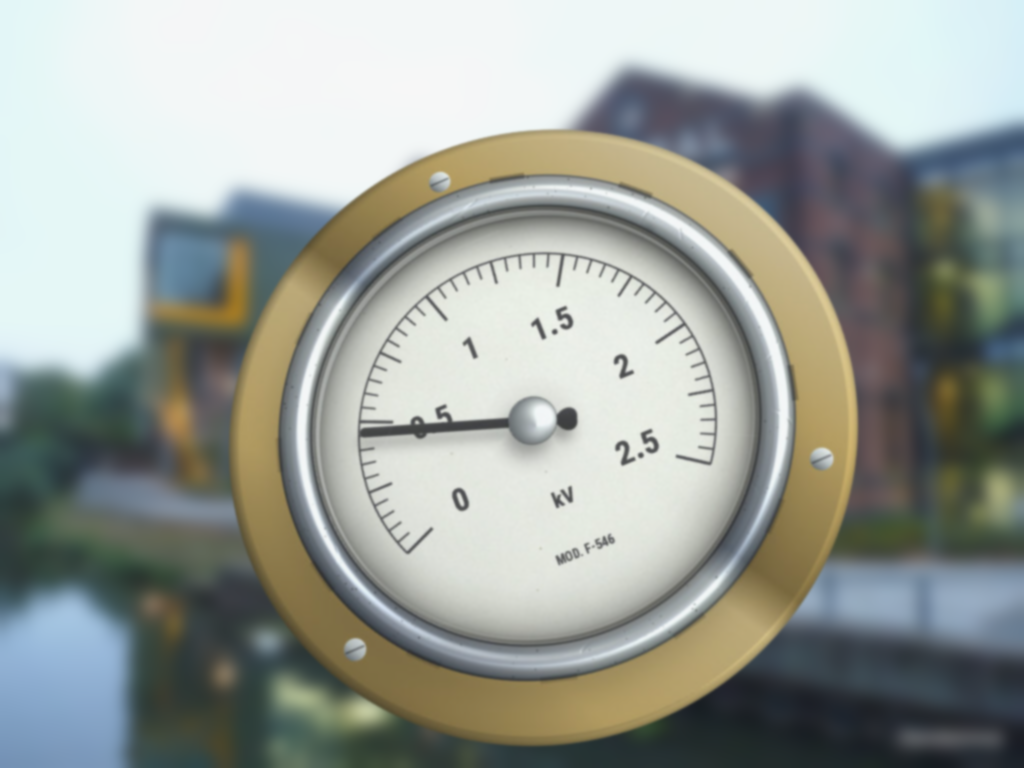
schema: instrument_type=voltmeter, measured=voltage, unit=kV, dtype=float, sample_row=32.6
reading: 0.45
